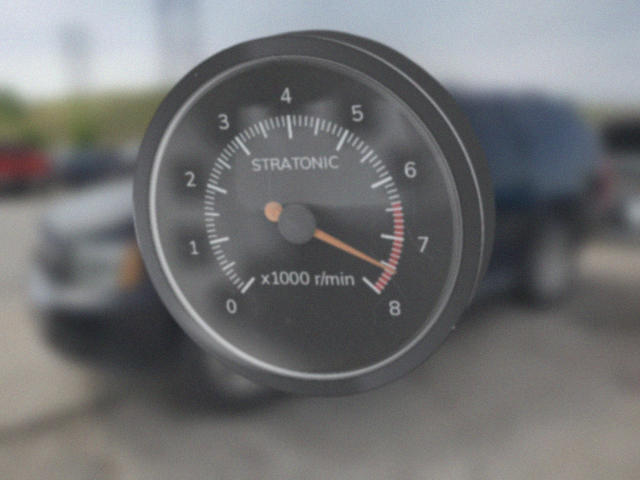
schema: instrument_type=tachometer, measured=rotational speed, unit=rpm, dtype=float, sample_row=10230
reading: 7500
